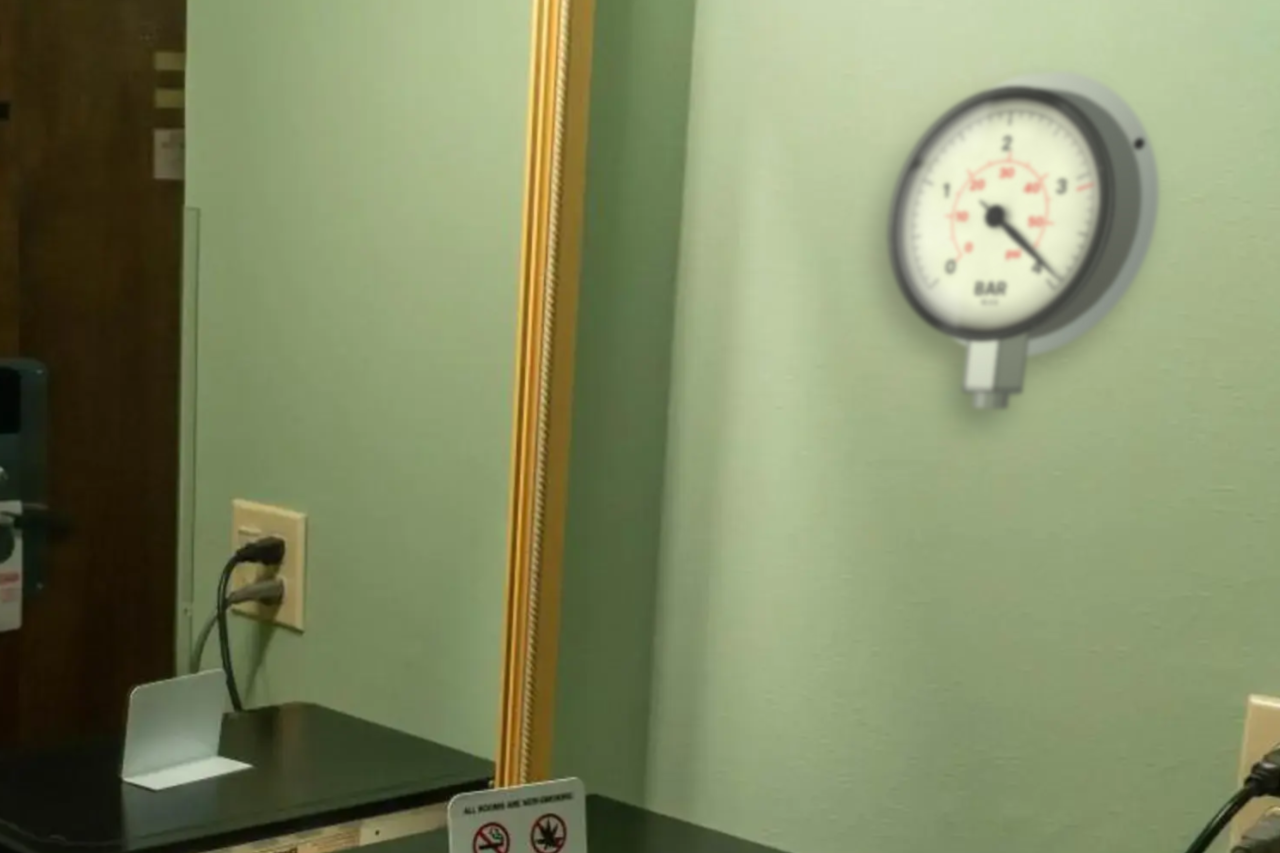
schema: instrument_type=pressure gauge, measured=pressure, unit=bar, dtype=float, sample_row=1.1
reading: 3.9
